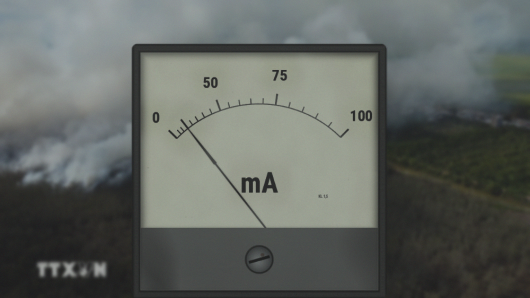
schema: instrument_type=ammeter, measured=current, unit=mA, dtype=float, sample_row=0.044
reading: 25
